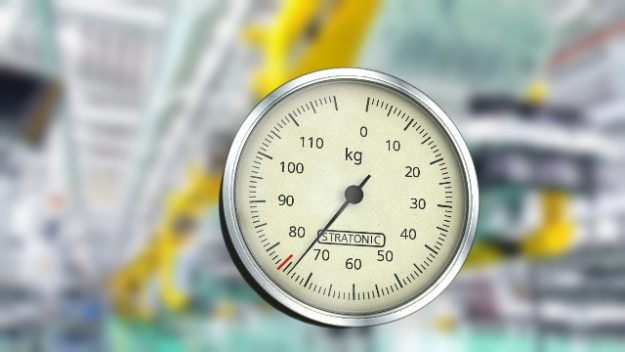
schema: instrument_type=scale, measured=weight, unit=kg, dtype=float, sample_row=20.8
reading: 74
